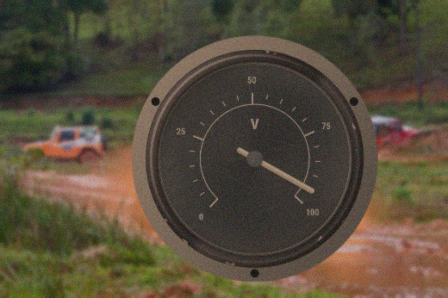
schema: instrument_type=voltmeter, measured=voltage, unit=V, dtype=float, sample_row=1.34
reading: 95
